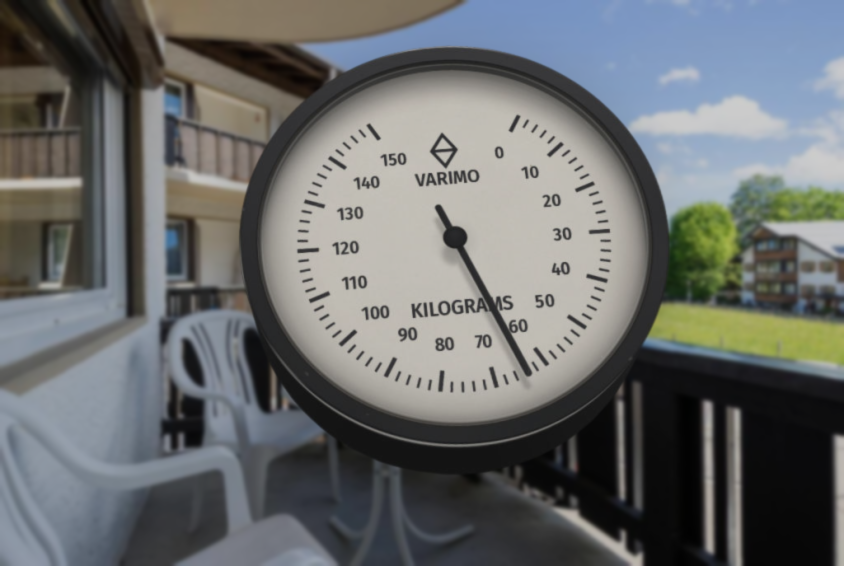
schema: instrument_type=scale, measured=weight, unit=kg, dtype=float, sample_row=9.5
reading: 64
